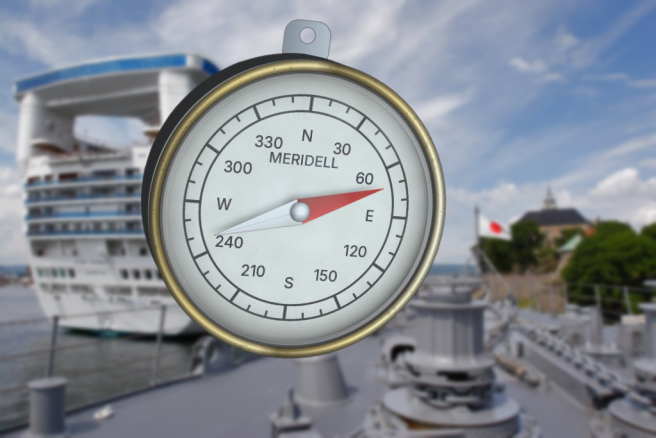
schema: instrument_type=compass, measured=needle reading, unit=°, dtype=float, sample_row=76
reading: 70
